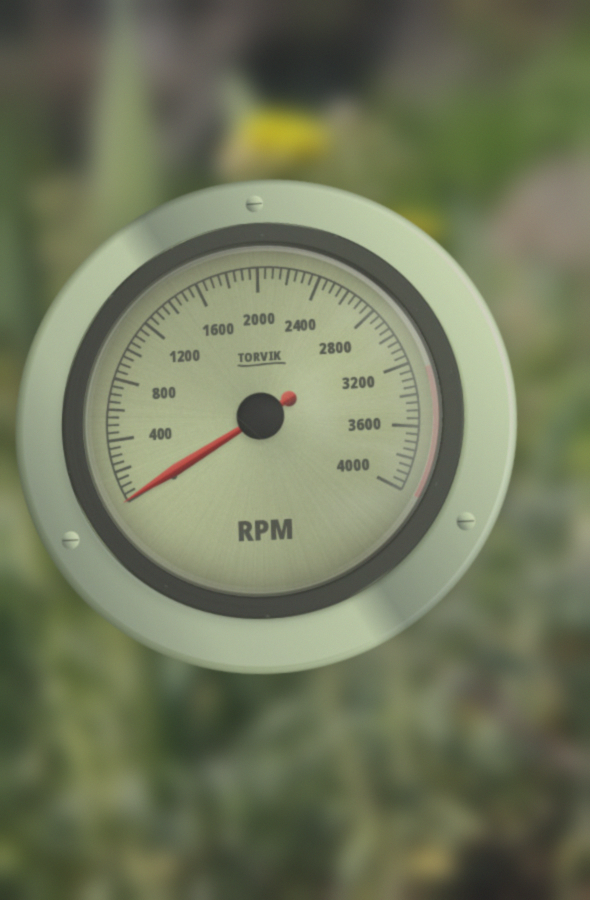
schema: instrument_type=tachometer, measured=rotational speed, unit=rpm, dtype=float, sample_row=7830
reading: 0
